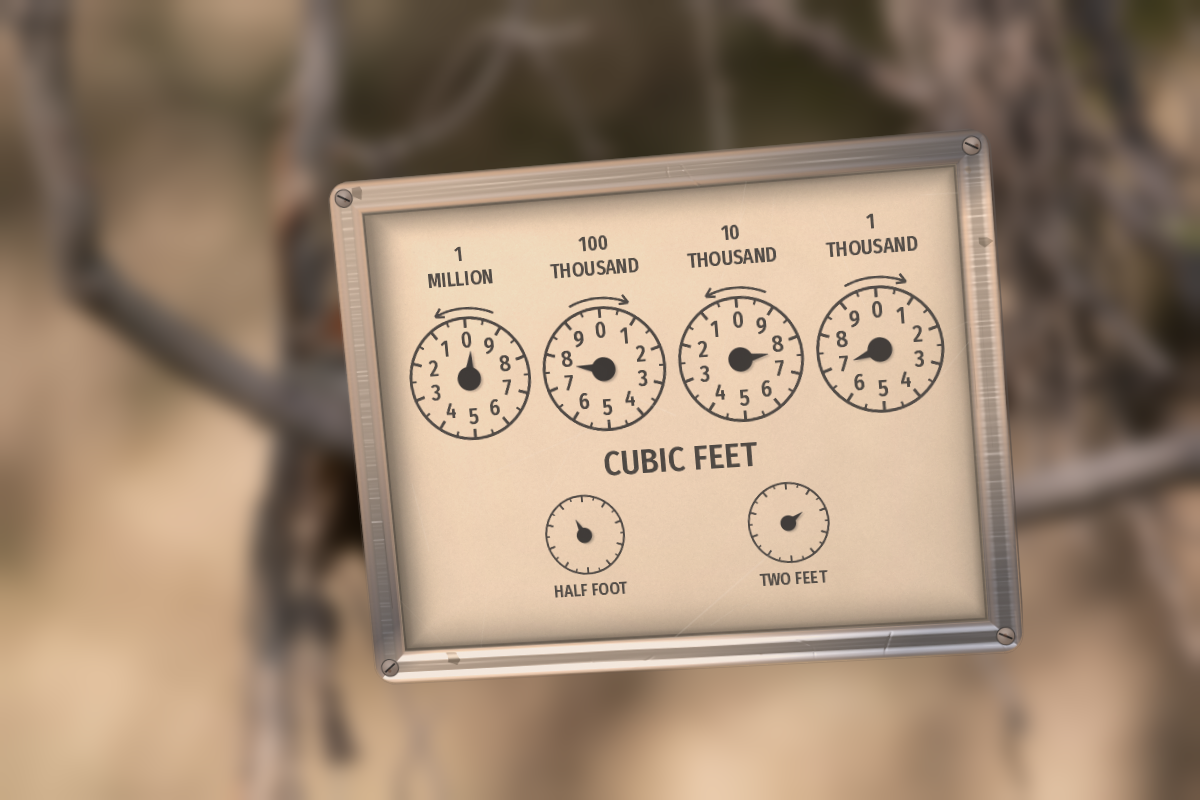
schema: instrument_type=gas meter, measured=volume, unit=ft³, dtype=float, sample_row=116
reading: 977700
